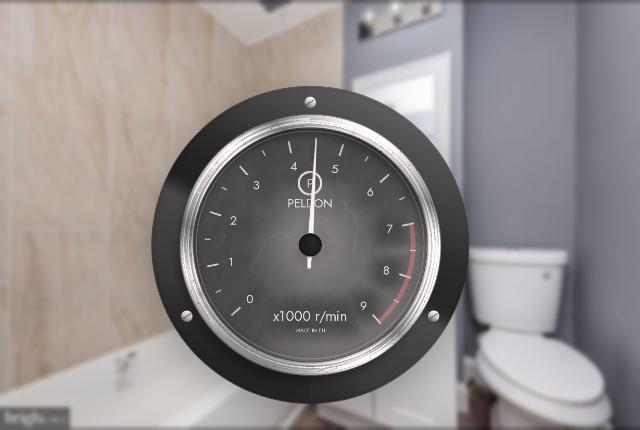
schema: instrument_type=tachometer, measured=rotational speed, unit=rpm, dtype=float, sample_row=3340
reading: 4500
